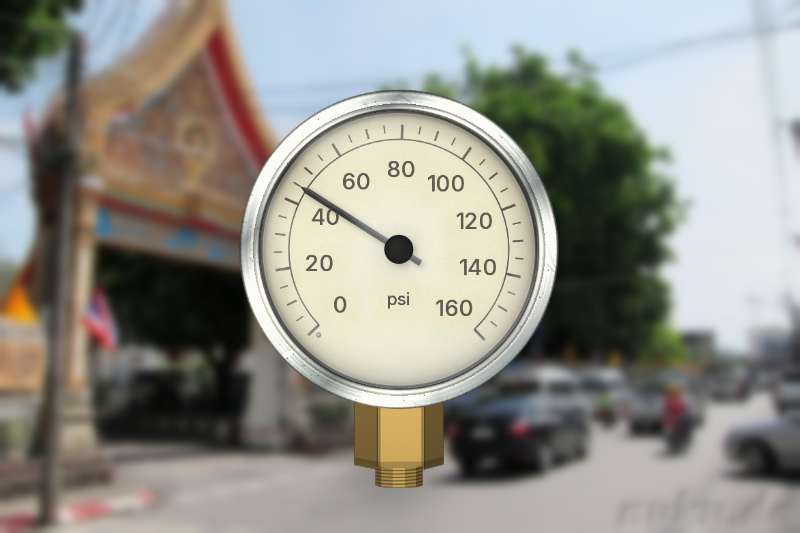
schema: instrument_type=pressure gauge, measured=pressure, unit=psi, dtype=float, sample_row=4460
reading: 45
